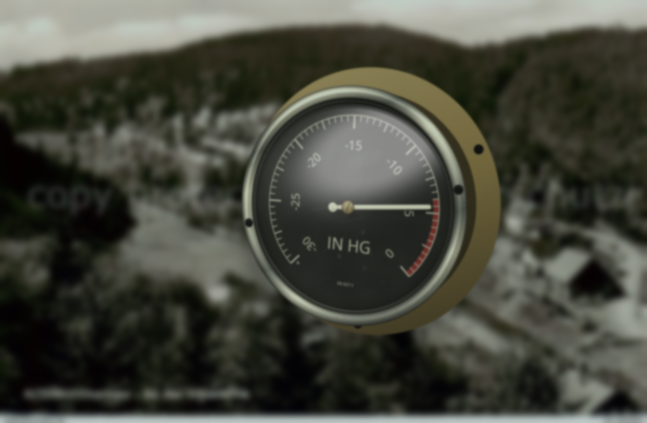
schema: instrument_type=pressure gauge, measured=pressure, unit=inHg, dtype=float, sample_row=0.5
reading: -5.5
